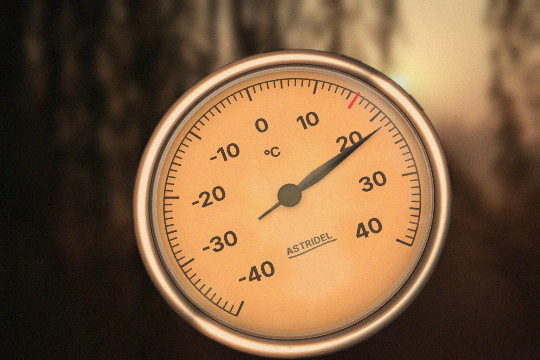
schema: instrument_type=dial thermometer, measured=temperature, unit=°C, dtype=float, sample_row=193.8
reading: 22
